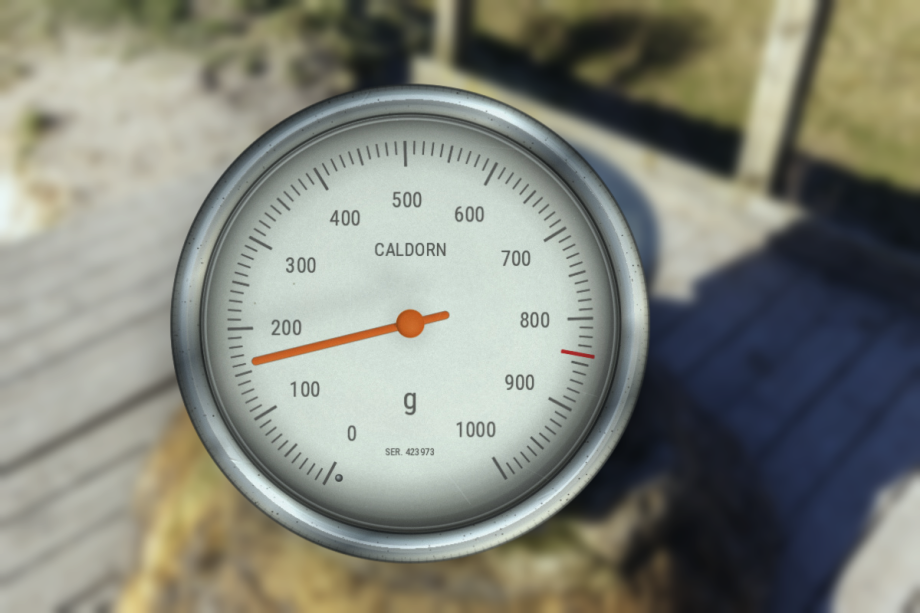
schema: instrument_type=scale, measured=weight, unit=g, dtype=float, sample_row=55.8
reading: 160
